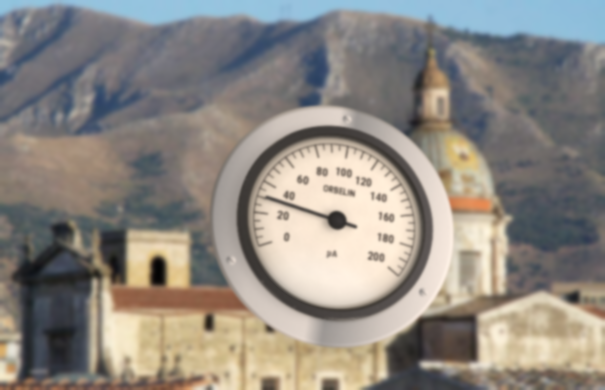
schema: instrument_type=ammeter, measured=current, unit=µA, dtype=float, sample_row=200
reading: 30
